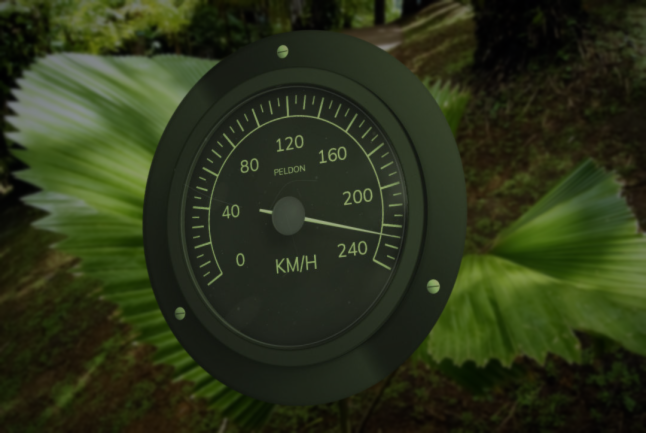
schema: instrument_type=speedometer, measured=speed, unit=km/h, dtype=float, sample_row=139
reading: 225
